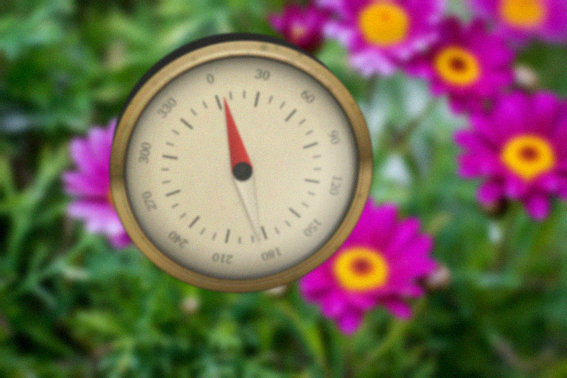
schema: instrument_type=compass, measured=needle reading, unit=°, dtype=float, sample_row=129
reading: 5
